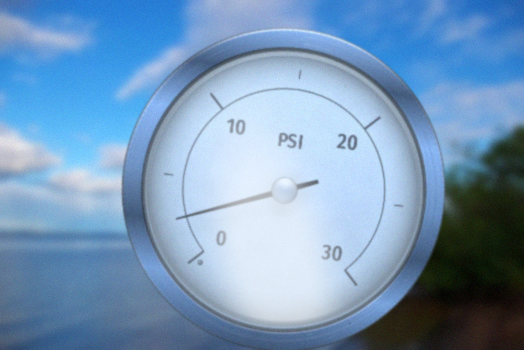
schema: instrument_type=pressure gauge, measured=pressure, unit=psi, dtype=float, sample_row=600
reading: 2.5
